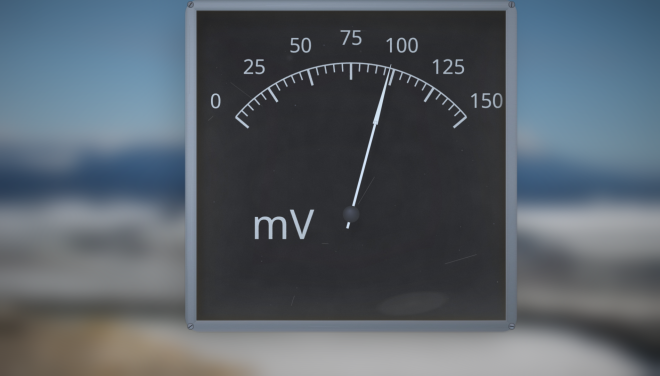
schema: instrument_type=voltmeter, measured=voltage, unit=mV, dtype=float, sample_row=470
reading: 97.5
